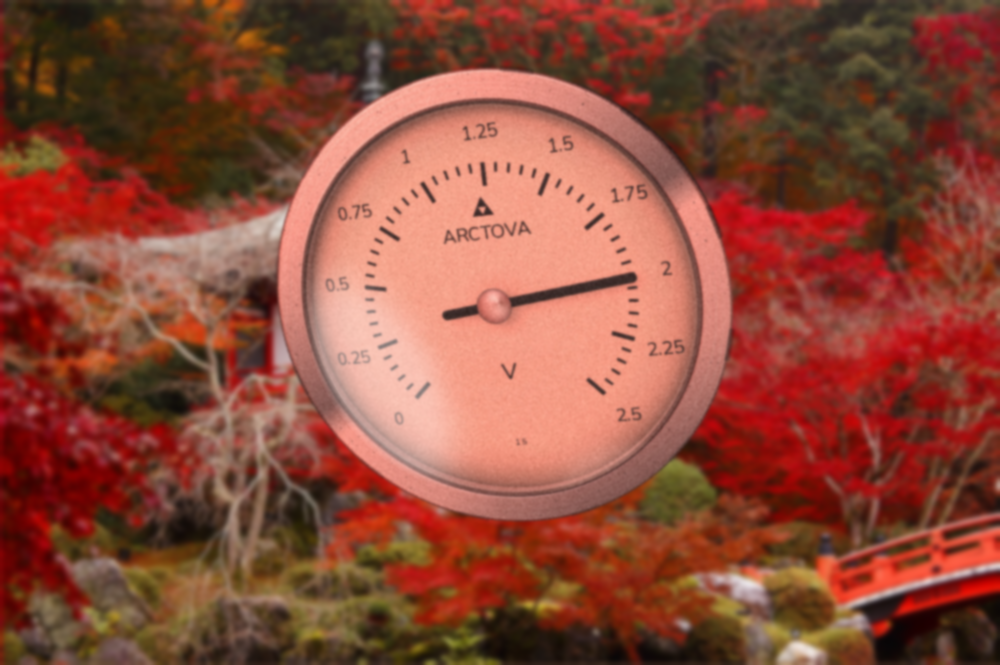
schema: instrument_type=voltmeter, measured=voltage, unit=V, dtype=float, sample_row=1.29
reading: 2
